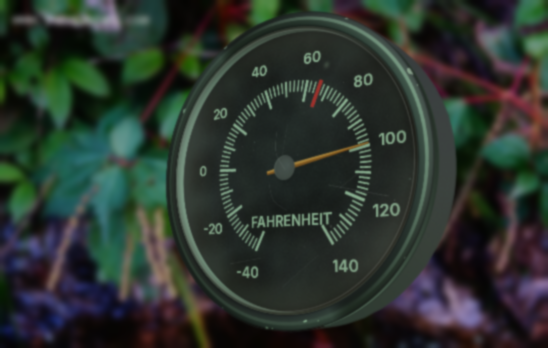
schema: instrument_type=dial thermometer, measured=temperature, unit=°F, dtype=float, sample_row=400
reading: 100
